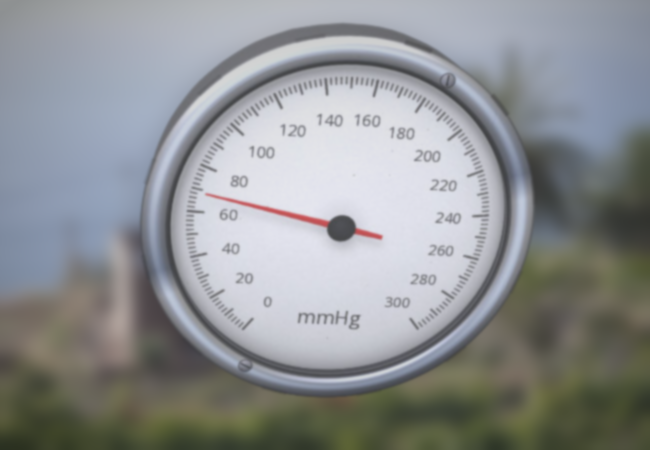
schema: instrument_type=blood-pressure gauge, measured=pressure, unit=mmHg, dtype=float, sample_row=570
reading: 70
